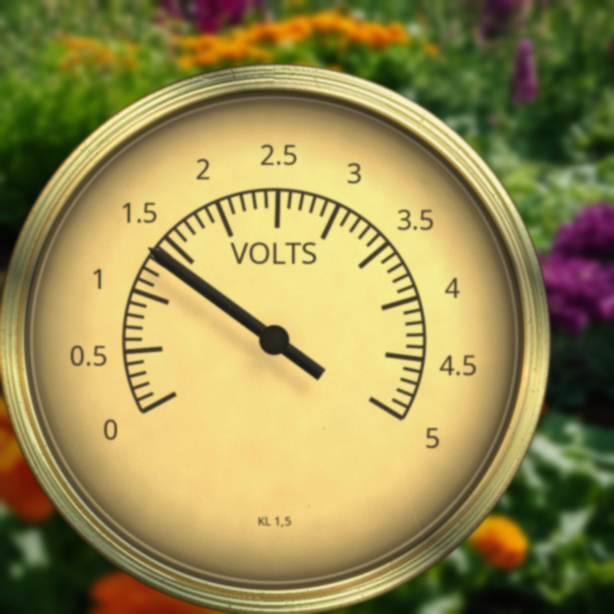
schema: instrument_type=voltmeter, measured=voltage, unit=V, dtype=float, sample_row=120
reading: 1.35
